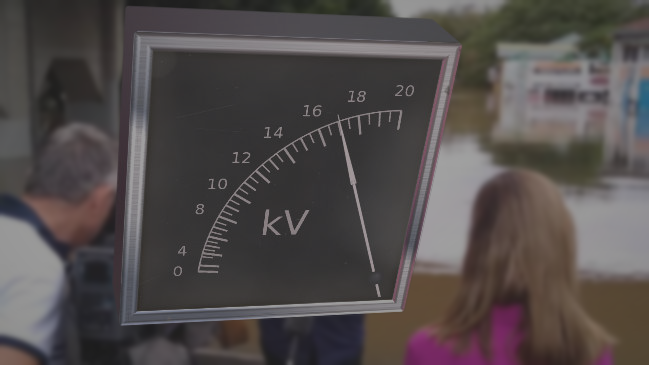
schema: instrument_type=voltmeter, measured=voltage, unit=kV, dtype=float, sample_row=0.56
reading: 17
